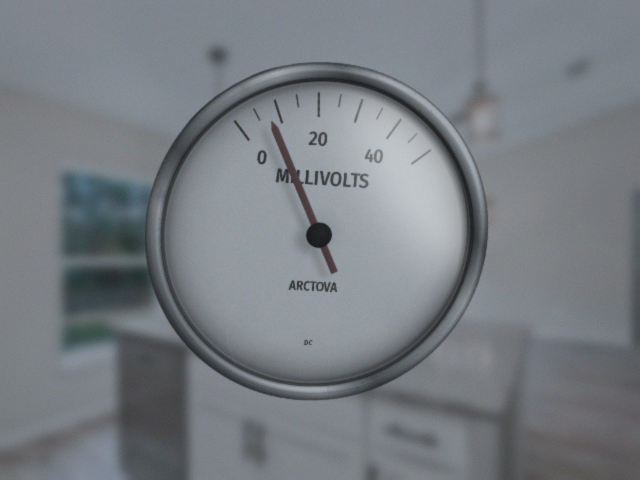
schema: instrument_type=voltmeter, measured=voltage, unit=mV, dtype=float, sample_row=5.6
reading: 7.5
